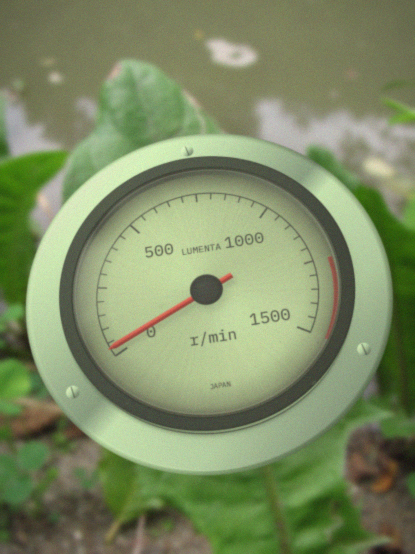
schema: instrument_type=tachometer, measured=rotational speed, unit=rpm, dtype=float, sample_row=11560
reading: 25
